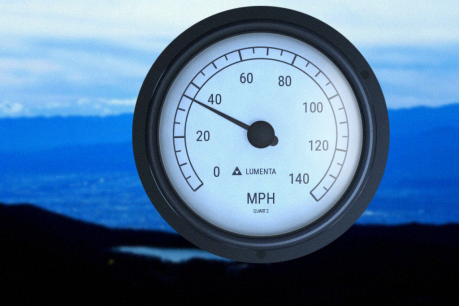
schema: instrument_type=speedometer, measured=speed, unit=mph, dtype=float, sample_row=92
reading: 35
